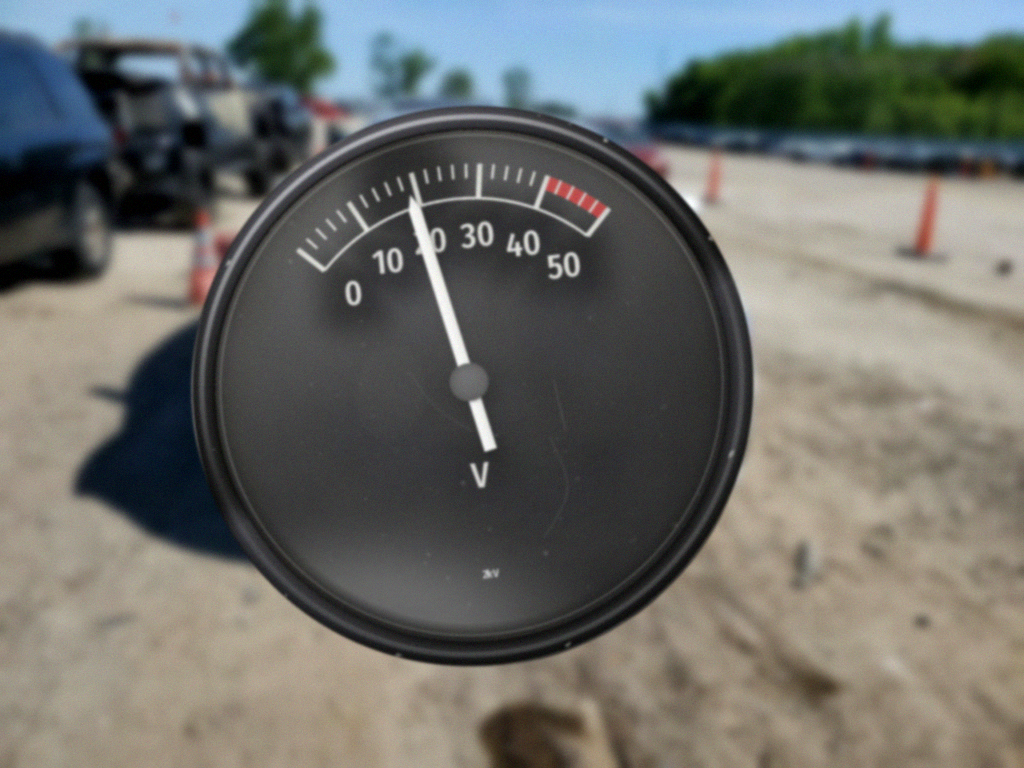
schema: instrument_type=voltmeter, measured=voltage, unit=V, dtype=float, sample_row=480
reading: 19
